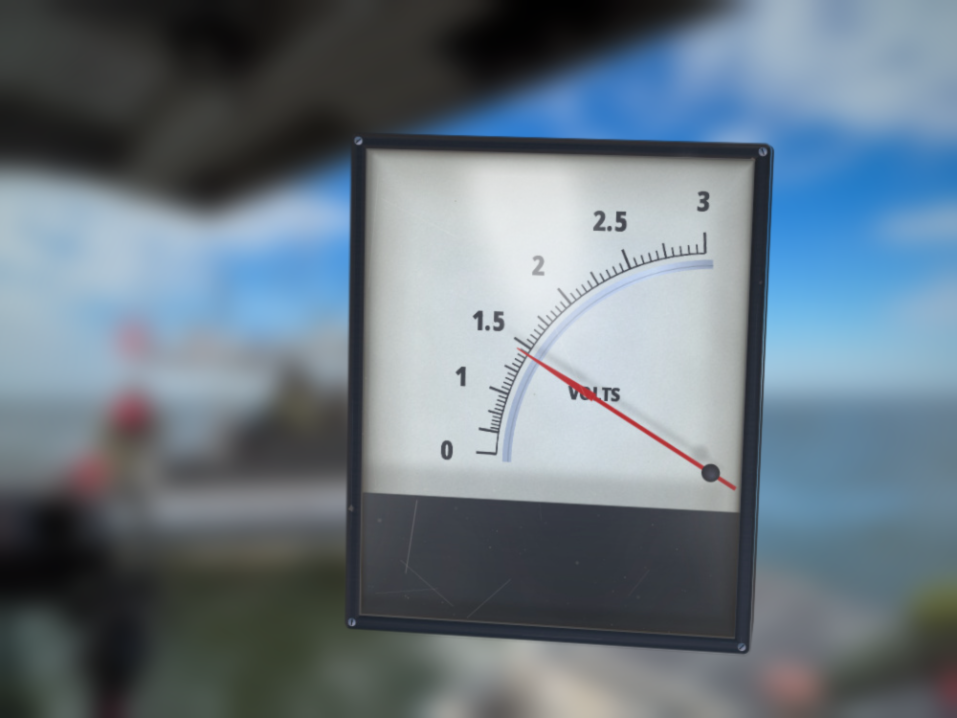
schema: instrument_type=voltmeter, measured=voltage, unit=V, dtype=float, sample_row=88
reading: 1.45
